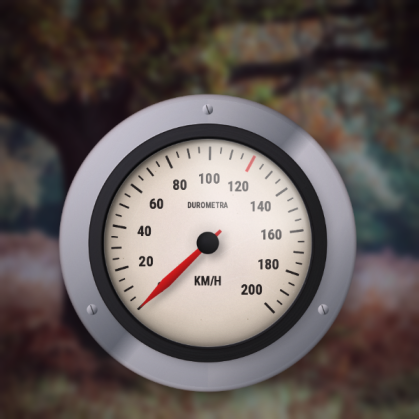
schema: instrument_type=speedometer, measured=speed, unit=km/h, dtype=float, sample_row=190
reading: 0
